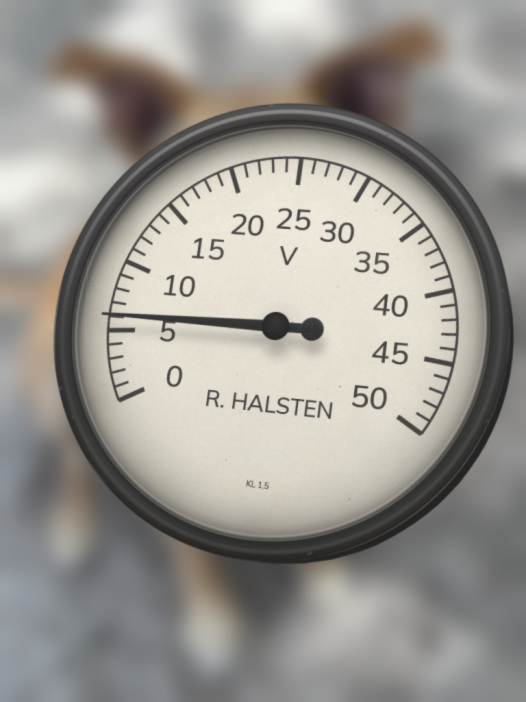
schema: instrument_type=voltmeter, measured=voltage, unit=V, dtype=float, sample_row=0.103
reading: 6
